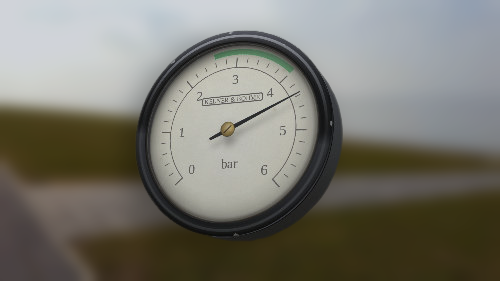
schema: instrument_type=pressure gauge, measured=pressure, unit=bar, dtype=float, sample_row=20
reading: 4.4
